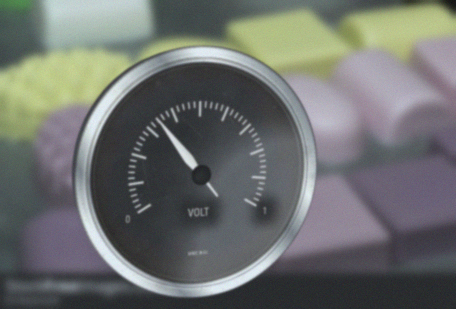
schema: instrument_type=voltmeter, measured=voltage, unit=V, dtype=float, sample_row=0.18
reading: 0.34
